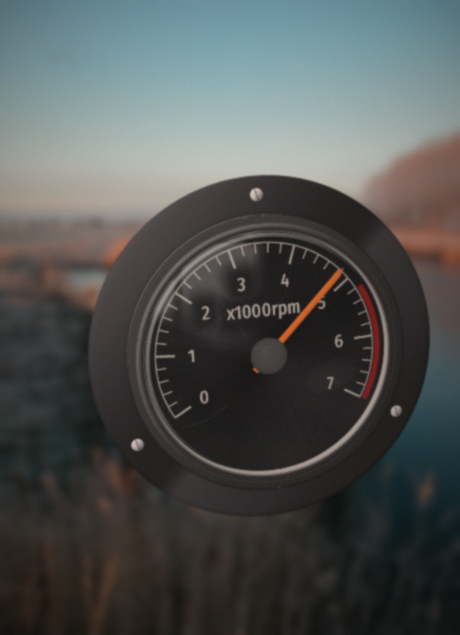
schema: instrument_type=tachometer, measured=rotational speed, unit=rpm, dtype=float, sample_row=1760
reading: 4800
